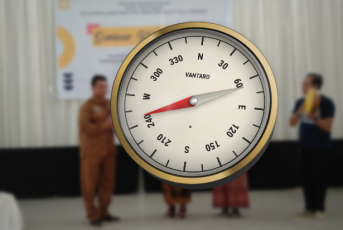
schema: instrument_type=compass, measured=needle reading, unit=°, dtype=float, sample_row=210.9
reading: 247.5
